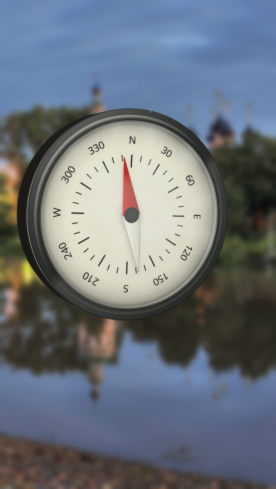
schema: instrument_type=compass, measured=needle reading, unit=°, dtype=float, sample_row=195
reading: 350
